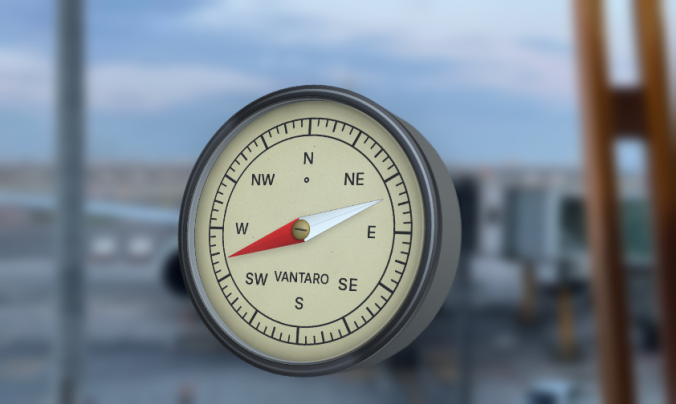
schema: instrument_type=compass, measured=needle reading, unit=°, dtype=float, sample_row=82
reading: 250
